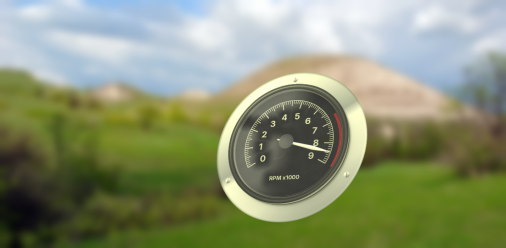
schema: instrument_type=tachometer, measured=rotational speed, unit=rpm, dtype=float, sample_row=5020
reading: 8500
